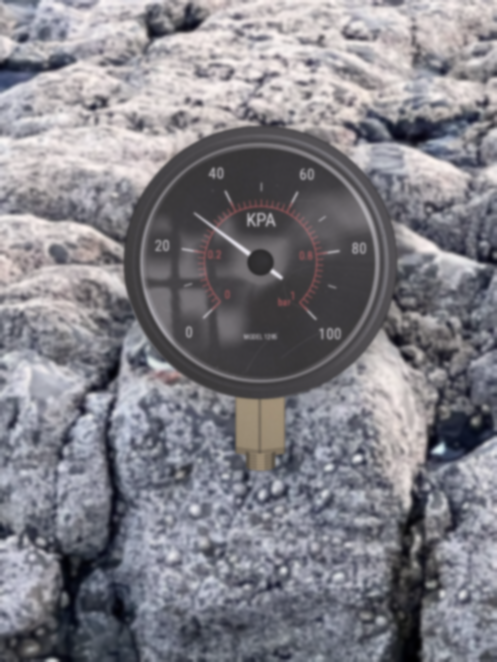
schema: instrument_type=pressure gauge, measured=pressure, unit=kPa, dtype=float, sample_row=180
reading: 30
